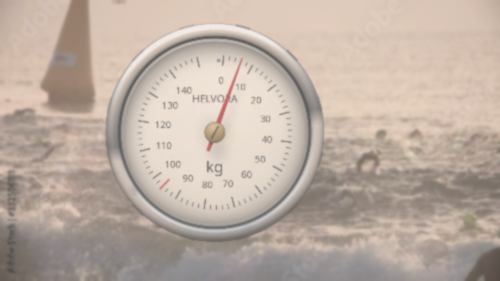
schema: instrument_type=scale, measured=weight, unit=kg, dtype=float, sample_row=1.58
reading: 6
